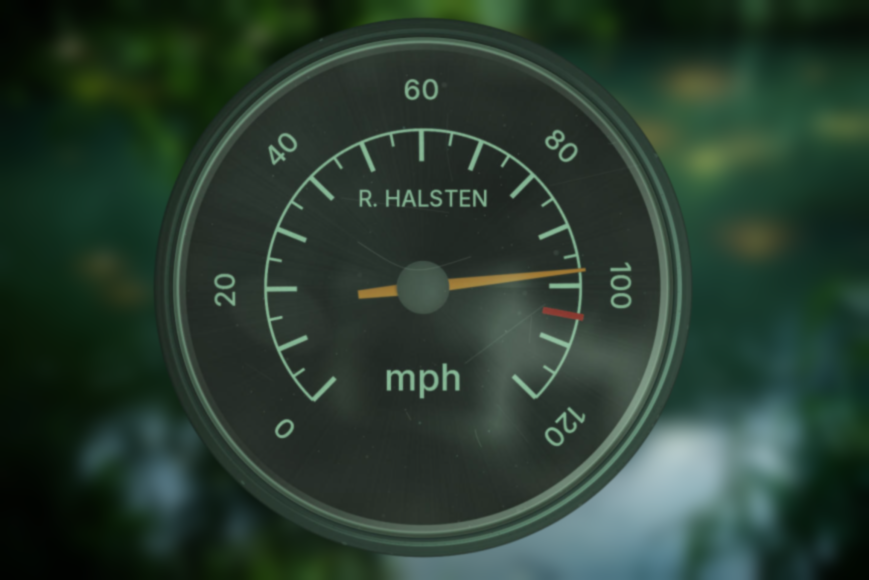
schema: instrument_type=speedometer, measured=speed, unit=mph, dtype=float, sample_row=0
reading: 97.5
